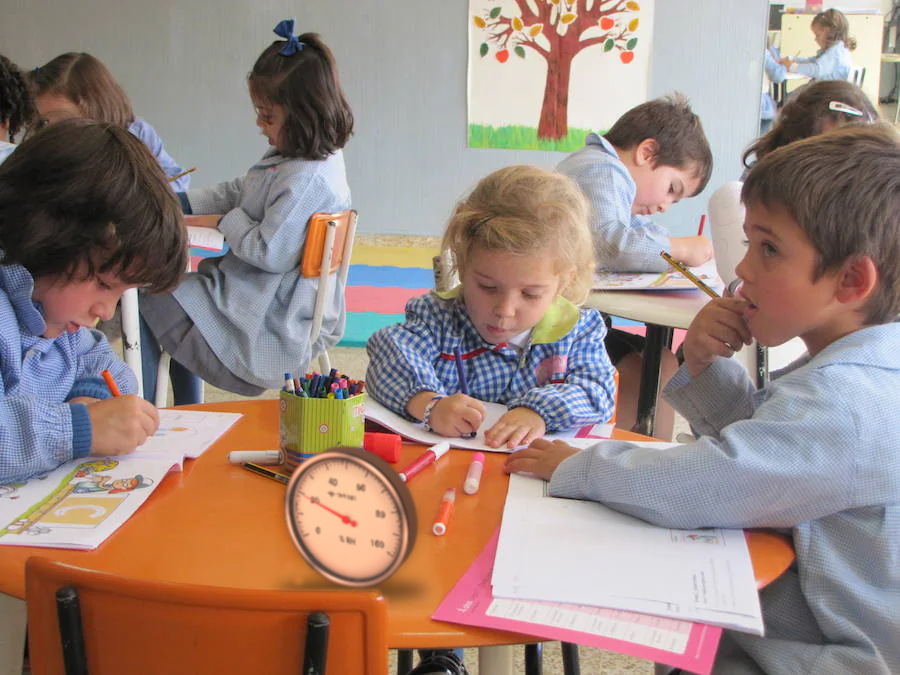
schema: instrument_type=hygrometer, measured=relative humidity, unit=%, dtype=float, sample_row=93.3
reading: 20
